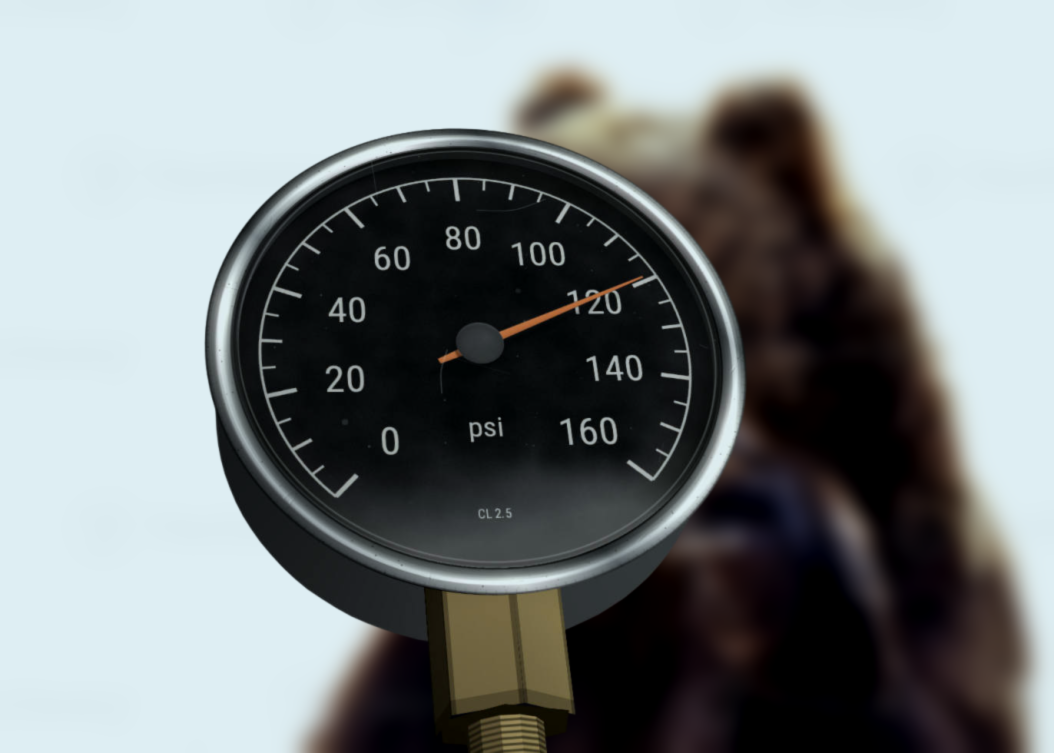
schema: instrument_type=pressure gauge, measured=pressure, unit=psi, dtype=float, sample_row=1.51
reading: 120
